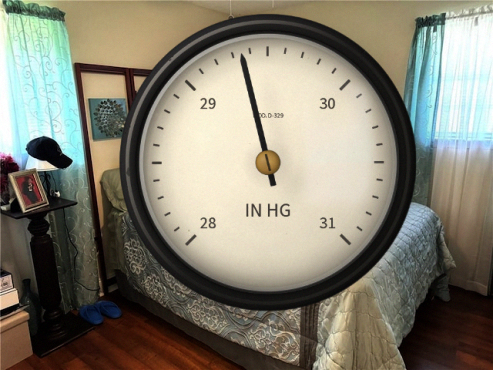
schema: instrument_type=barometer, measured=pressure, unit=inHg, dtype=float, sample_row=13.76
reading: 29.35
